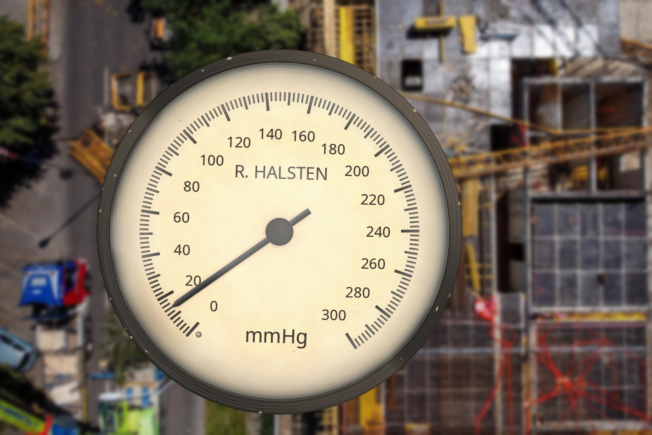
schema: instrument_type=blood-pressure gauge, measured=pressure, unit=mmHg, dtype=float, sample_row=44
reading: 14
